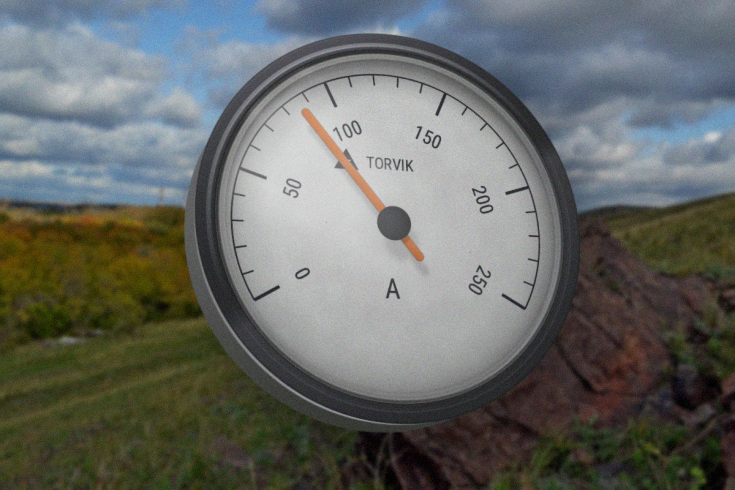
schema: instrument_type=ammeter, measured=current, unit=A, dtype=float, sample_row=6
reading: 85
